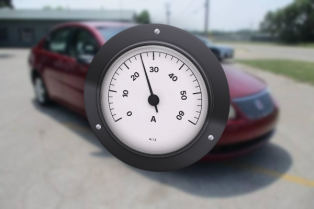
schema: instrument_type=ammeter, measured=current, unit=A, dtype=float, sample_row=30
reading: 26
